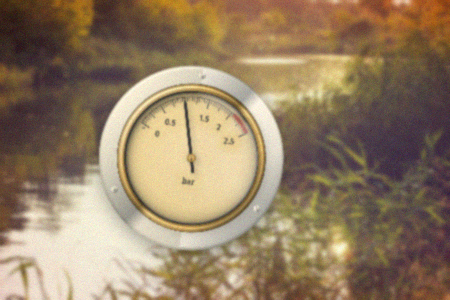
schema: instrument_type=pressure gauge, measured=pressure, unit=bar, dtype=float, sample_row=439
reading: 1
